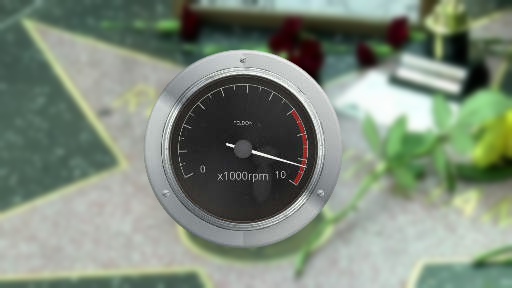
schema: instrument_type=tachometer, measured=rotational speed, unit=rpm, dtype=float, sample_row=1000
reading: 9250
